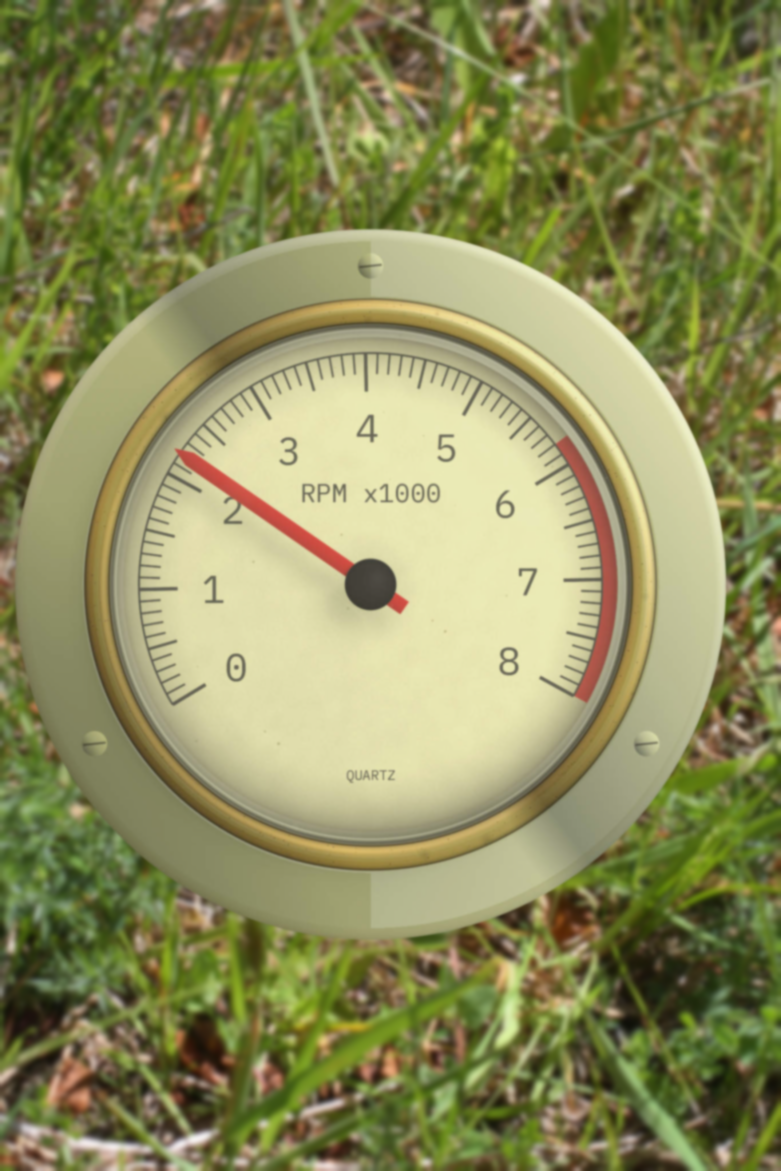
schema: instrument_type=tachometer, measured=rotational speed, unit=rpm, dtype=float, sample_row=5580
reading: 2200
